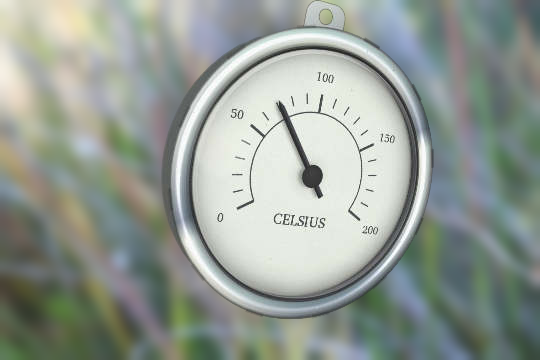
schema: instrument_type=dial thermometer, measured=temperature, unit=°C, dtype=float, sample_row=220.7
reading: 70
